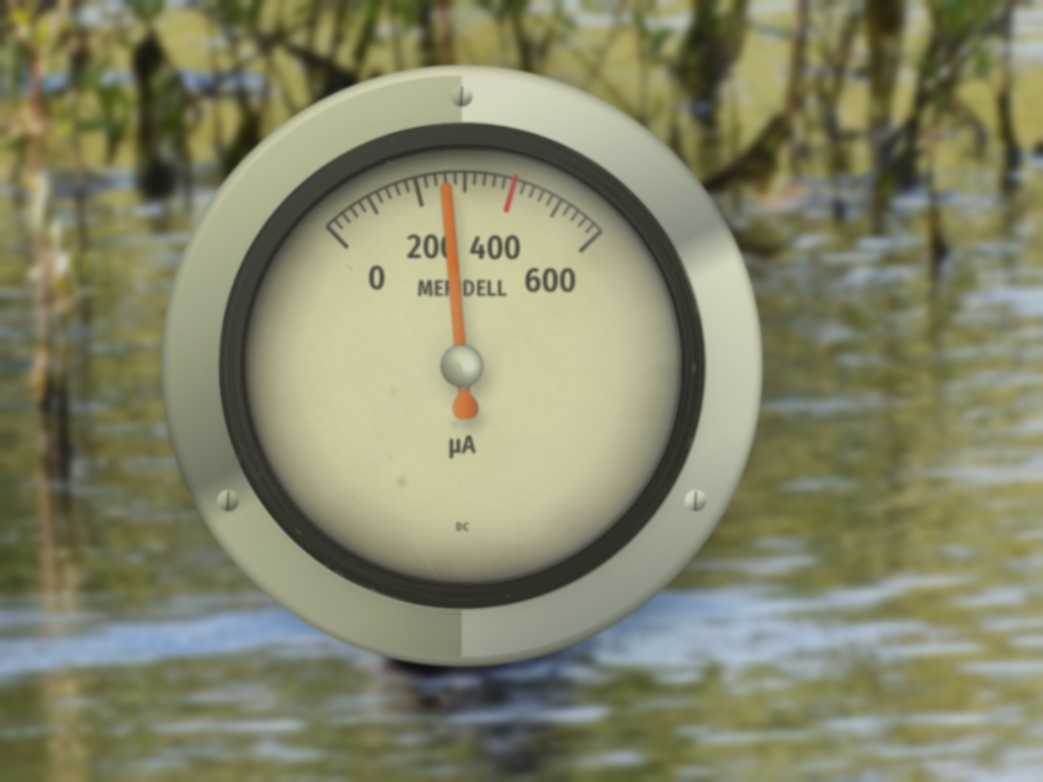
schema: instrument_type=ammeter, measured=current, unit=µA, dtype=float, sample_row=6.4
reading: 260
